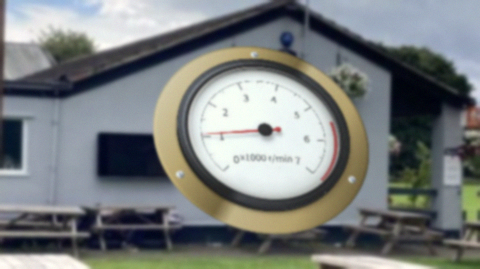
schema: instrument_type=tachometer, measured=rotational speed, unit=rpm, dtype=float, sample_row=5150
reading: 1000
